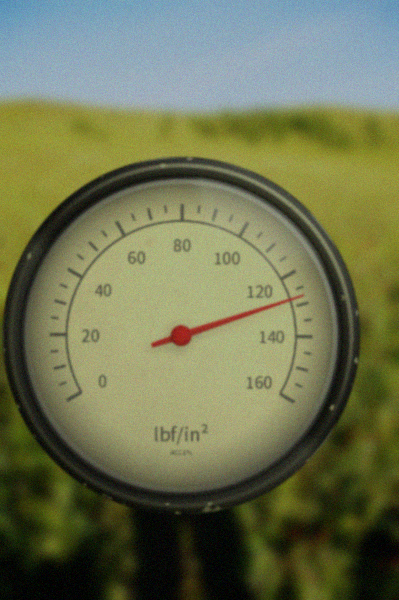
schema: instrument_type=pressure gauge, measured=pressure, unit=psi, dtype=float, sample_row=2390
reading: 127.5
